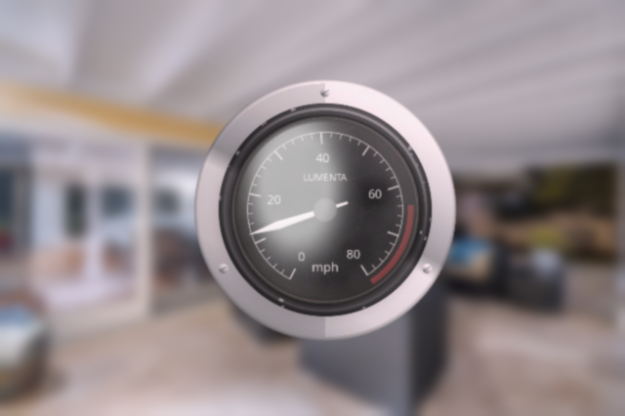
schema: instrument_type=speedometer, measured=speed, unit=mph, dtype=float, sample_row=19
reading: 12
